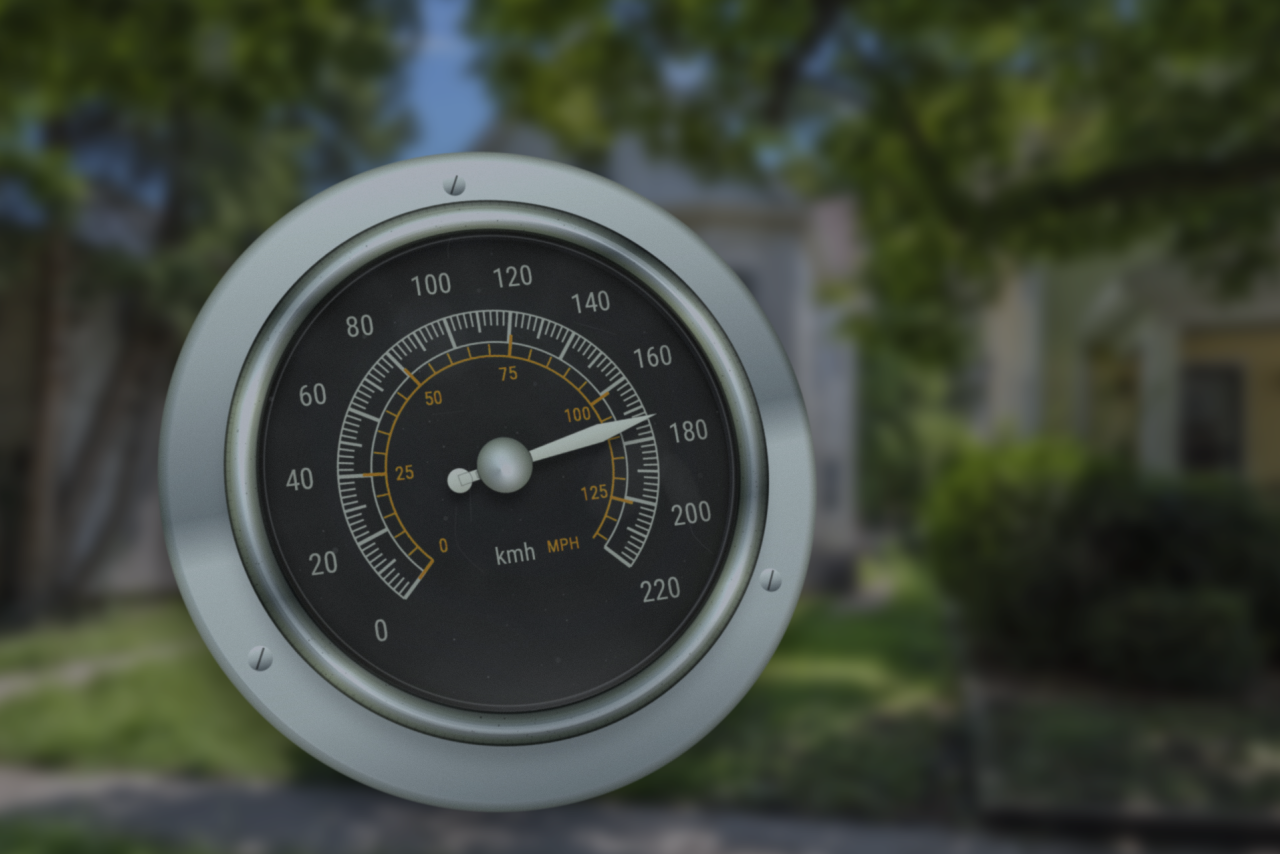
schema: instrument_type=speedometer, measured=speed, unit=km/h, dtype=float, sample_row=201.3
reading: 174
